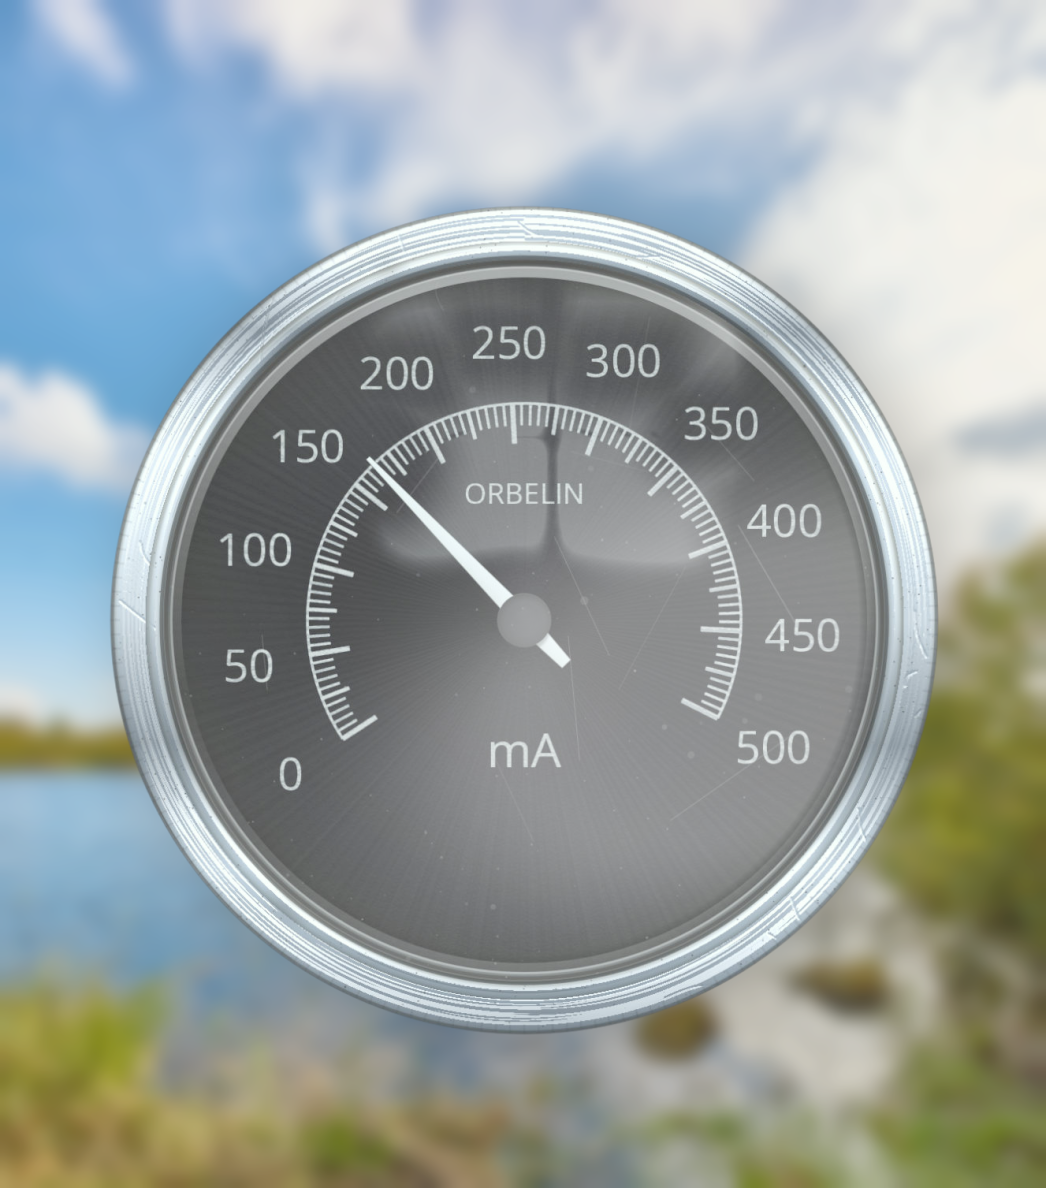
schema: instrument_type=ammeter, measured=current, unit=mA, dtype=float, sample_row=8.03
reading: 165
